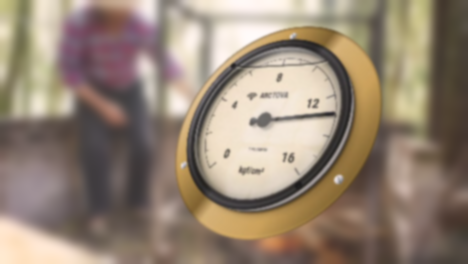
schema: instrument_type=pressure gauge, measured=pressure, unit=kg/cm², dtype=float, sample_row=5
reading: 13
